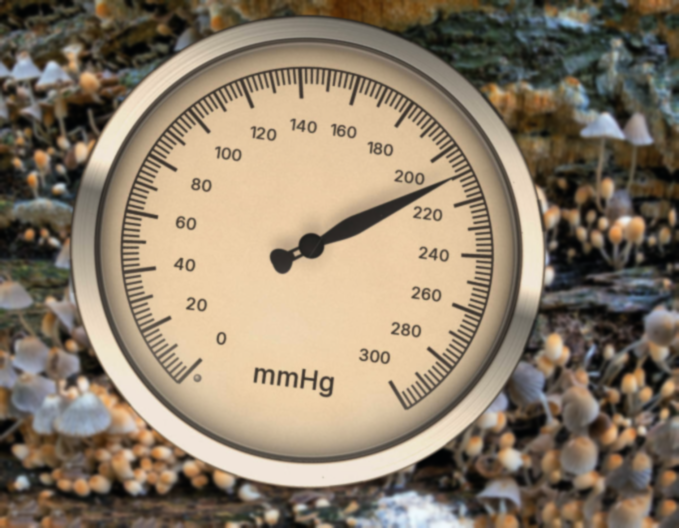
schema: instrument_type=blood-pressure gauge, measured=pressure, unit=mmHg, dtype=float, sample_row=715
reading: 210
